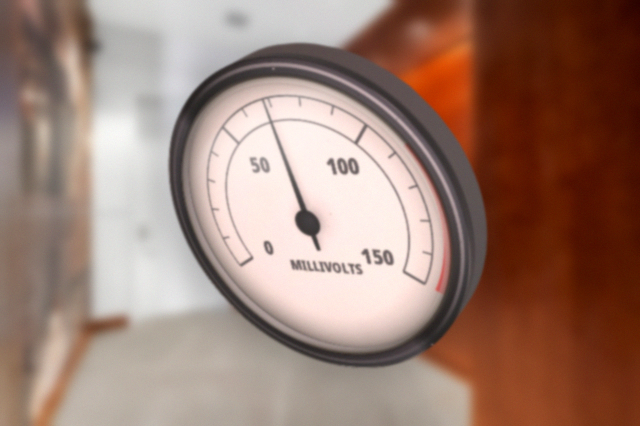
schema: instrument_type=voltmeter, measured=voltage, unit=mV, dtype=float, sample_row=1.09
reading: 70
